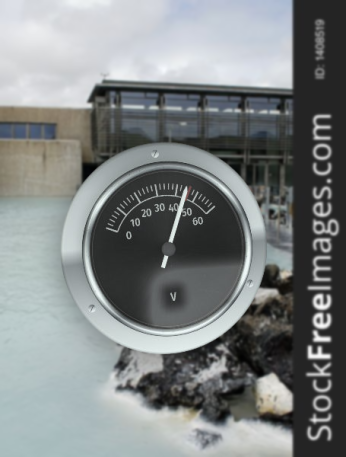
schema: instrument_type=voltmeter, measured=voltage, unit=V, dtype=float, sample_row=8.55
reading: 44
